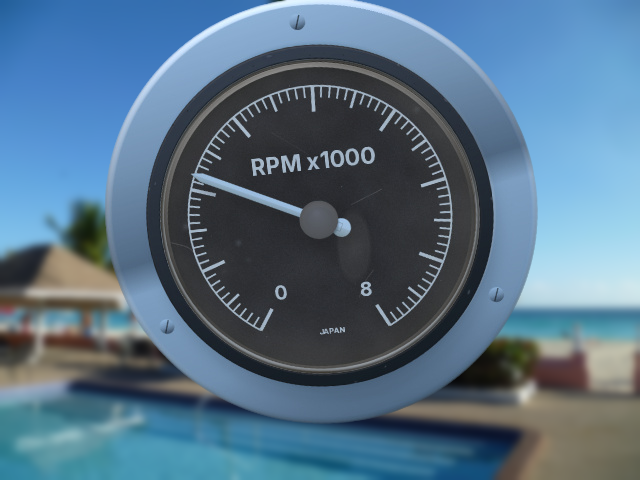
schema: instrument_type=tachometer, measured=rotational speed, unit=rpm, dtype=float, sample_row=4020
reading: 2200
